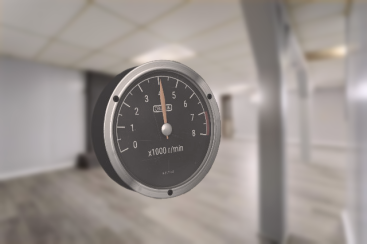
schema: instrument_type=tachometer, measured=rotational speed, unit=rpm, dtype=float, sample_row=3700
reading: 4000
